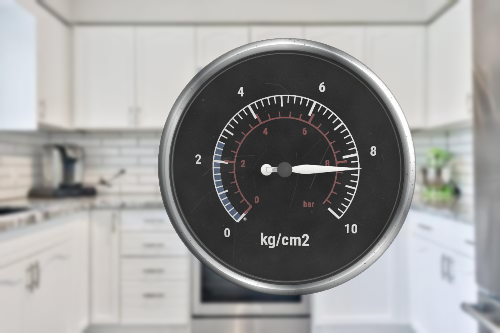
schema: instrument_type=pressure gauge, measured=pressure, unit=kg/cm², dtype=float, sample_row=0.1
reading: 8.4
